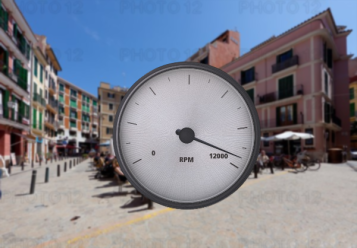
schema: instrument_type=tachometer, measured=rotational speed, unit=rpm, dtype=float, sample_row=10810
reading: 11500
